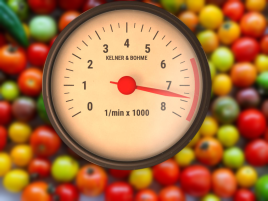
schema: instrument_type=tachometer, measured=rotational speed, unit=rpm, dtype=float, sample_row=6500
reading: 7375
